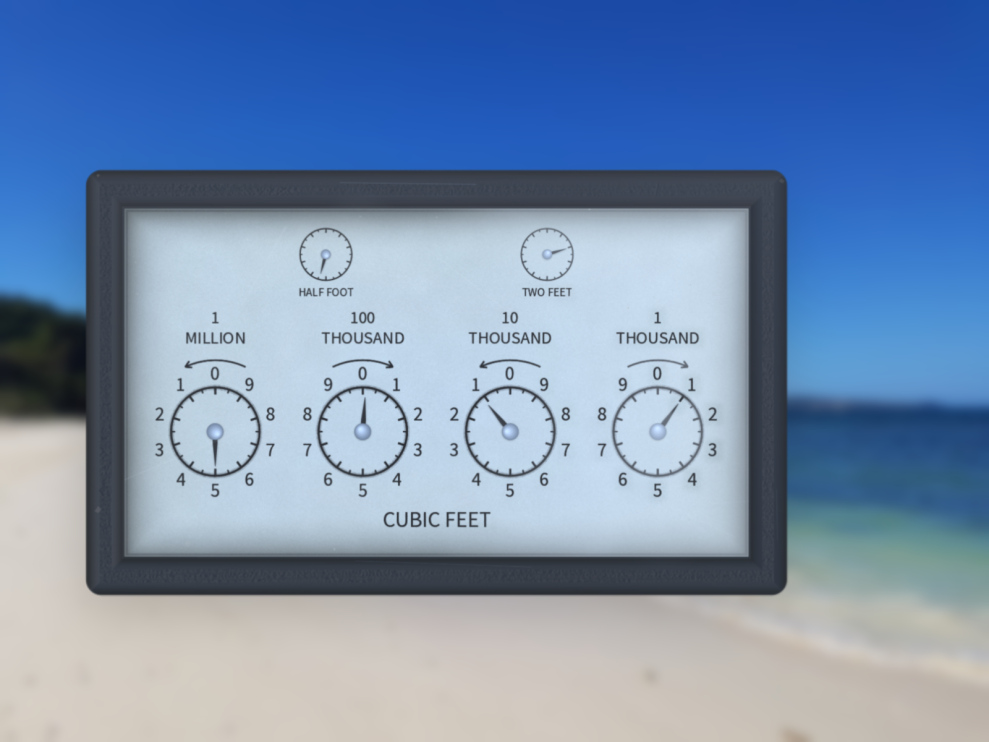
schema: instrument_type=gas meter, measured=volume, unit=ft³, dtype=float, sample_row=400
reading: 501100
